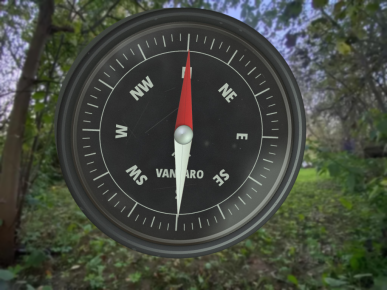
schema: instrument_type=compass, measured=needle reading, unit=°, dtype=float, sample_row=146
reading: 0
